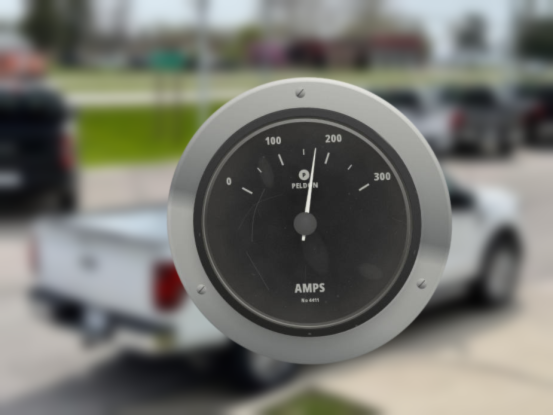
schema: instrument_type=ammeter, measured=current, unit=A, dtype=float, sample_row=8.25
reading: 175
